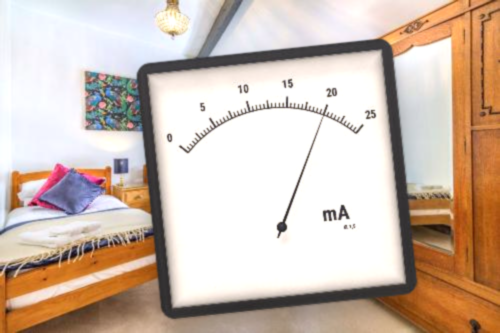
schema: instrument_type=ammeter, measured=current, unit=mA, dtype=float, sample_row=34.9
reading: 20
